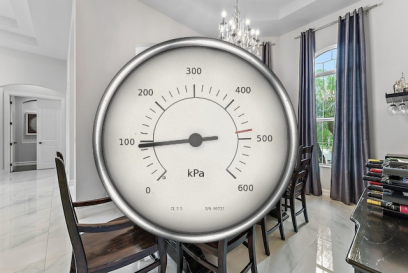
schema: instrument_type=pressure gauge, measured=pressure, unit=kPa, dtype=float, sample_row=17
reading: 90
